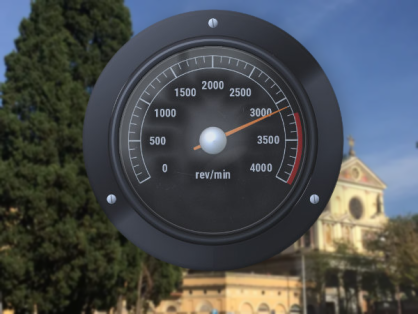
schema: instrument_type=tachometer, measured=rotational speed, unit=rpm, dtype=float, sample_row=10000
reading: 3100
